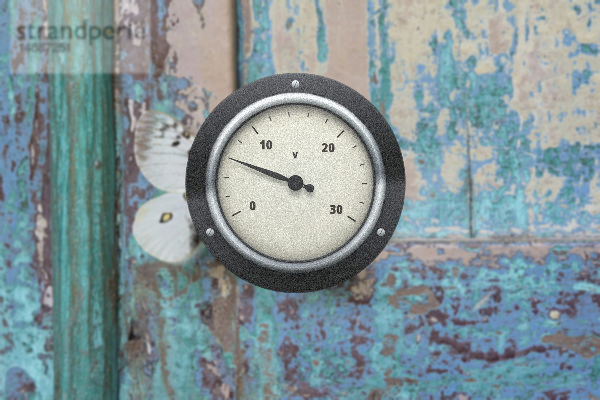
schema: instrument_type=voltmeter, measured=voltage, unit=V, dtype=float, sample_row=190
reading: 6
